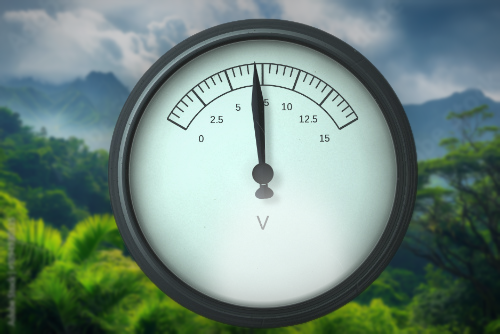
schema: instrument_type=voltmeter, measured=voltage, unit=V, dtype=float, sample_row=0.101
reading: 7
